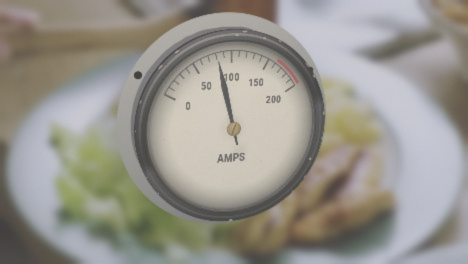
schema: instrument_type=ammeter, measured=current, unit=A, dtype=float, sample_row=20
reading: 80
